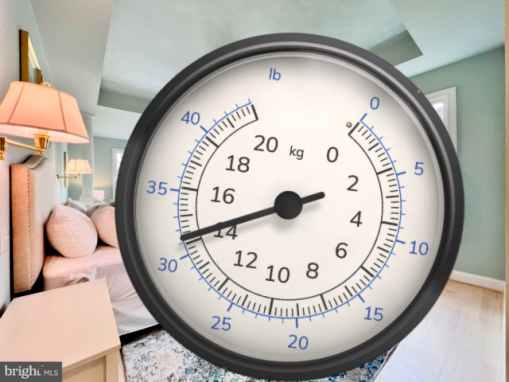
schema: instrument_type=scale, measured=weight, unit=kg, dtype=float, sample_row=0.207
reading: 14.2
